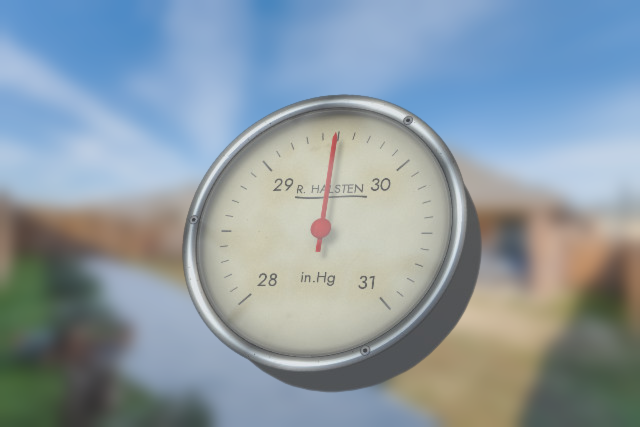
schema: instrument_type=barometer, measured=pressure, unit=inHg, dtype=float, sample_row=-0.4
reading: 29.5
